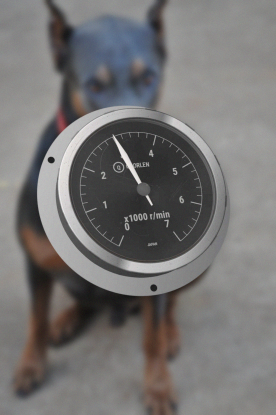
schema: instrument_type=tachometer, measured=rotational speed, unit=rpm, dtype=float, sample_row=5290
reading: 3000
